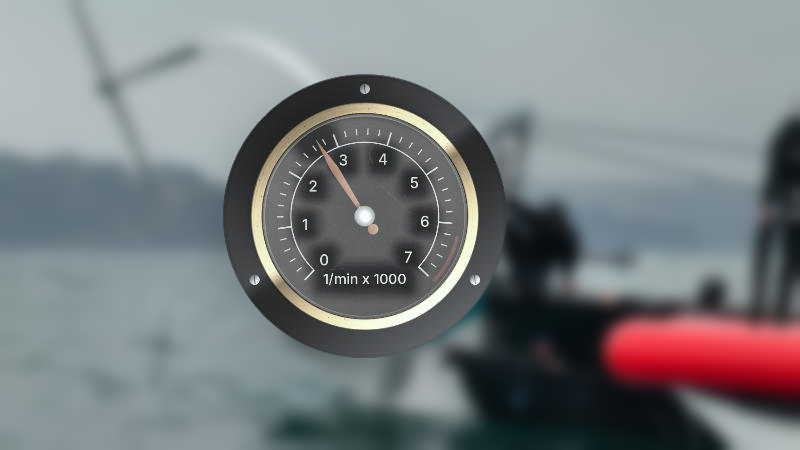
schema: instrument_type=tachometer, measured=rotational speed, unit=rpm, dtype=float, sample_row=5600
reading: 2700
